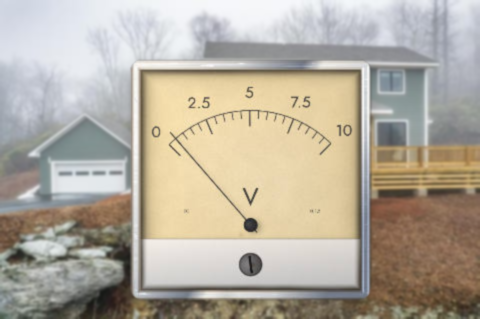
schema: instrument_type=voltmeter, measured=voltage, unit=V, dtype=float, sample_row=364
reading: 0.5
